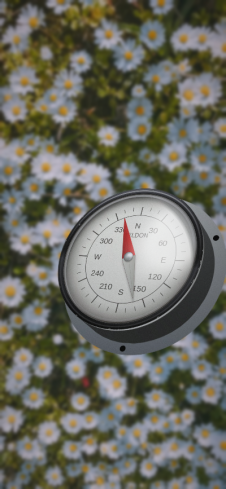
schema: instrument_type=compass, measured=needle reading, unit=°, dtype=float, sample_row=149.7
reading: 340
